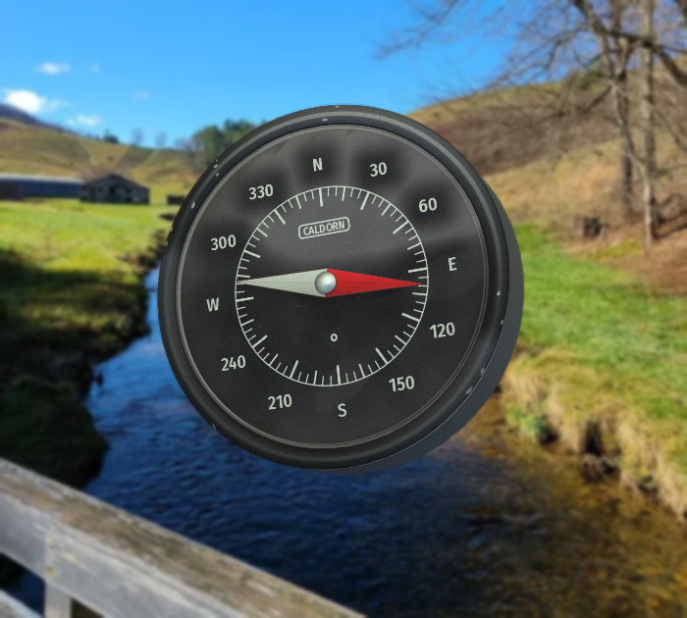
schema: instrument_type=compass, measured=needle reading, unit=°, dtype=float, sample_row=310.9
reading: 100
